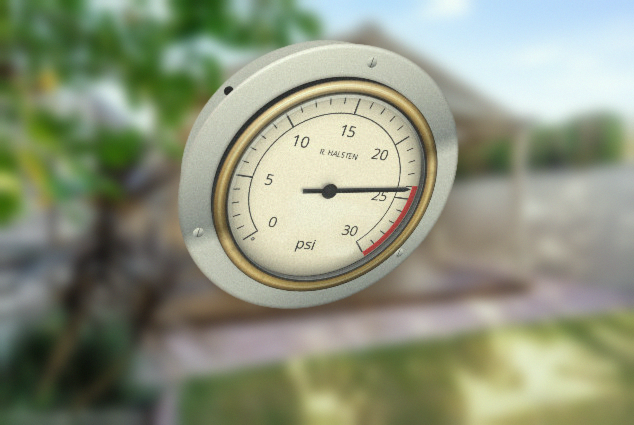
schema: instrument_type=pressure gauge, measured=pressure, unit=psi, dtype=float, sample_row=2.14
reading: 24
